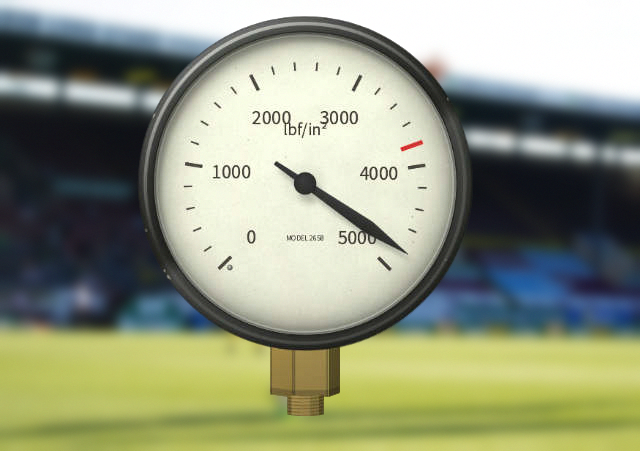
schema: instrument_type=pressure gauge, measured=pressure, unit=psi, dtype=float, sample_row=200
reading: 4800
